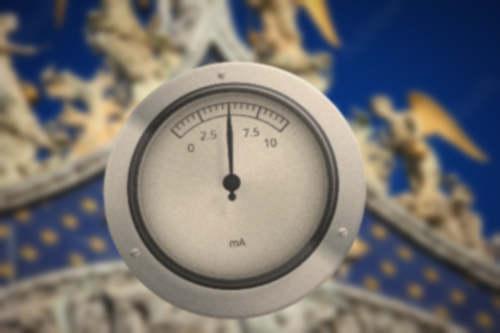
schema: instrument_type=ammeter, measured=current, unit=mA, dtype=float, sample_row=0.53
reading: 5
